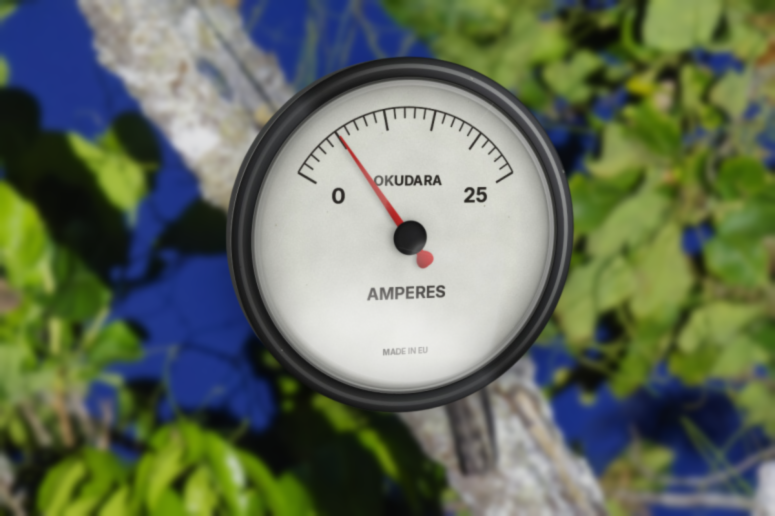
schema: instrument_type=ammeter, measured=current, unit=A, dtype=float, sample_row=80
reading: 5
